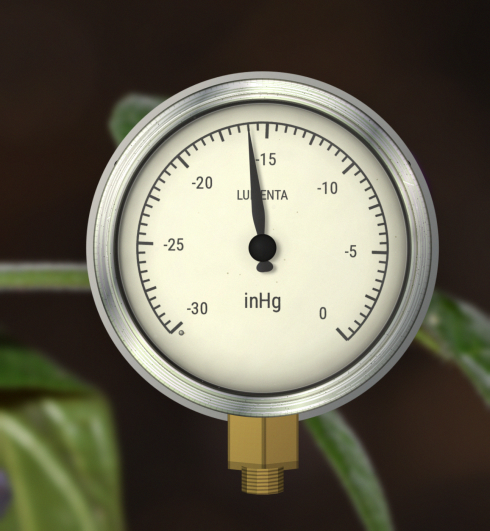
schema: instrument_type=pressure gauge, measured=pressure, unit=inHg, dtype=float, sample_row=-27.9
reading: -16
